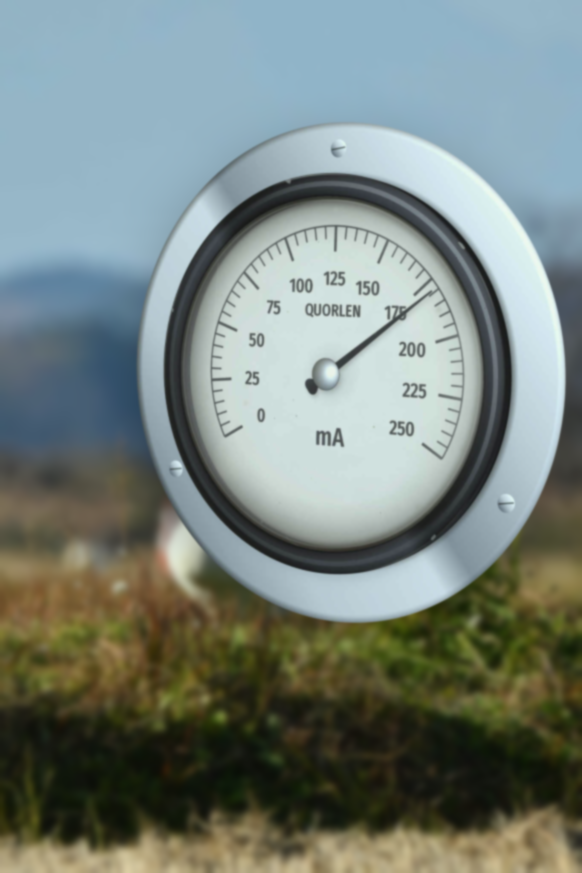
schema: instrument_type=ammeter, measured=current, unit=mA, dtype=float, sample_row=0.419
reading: 180
